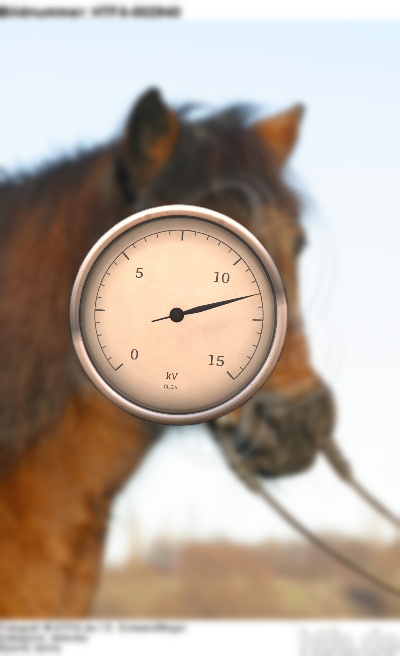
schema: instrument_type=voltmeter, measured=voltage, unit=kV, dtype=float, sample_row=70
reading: 11.5
